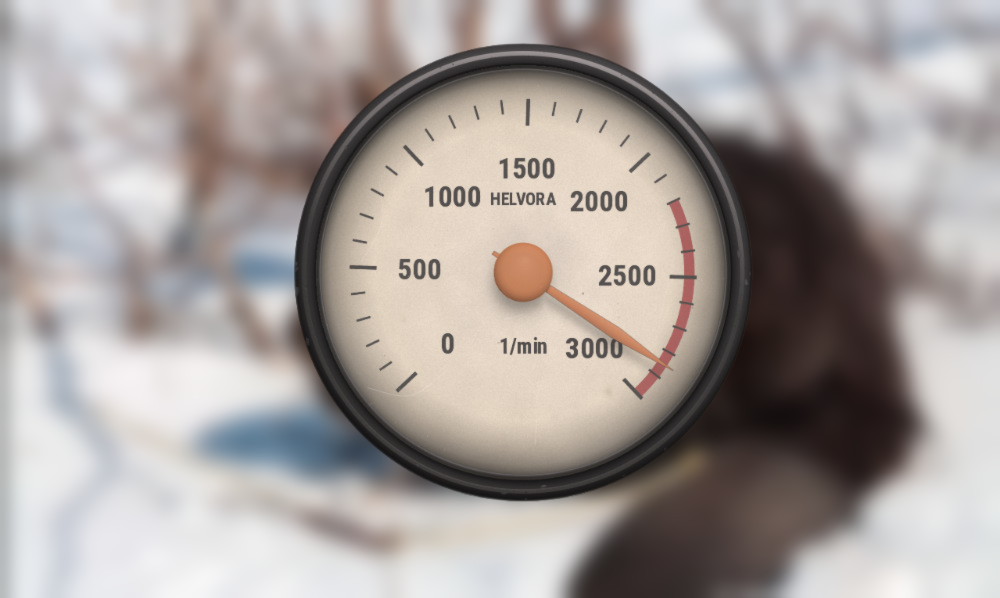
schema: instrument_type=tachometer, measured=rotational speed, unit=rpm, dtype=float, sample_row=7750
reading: 2850
